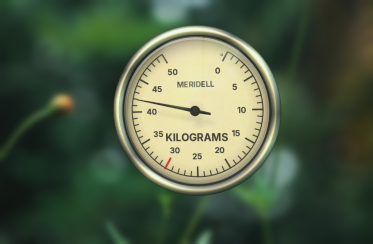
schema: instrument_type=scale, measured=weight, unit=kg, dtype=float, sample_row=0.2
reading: 42
